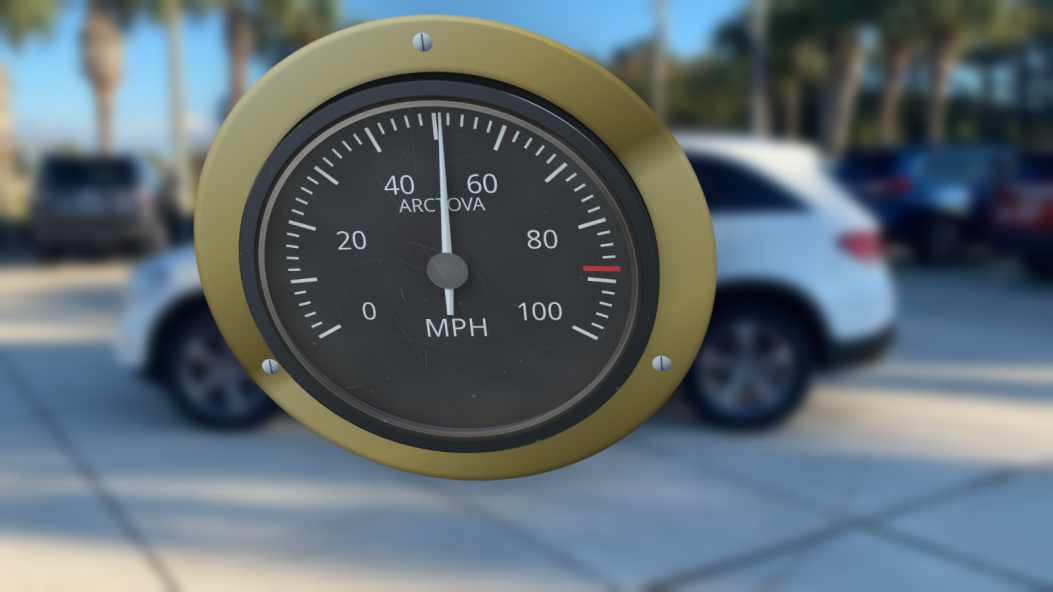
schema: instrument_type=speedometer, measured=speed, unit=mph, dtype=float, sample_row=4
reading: 51
